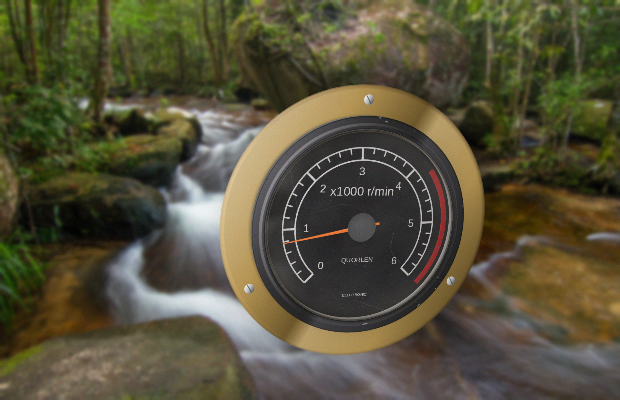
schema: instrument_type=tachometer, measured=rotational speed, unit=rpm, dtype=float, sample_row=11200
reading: 800
